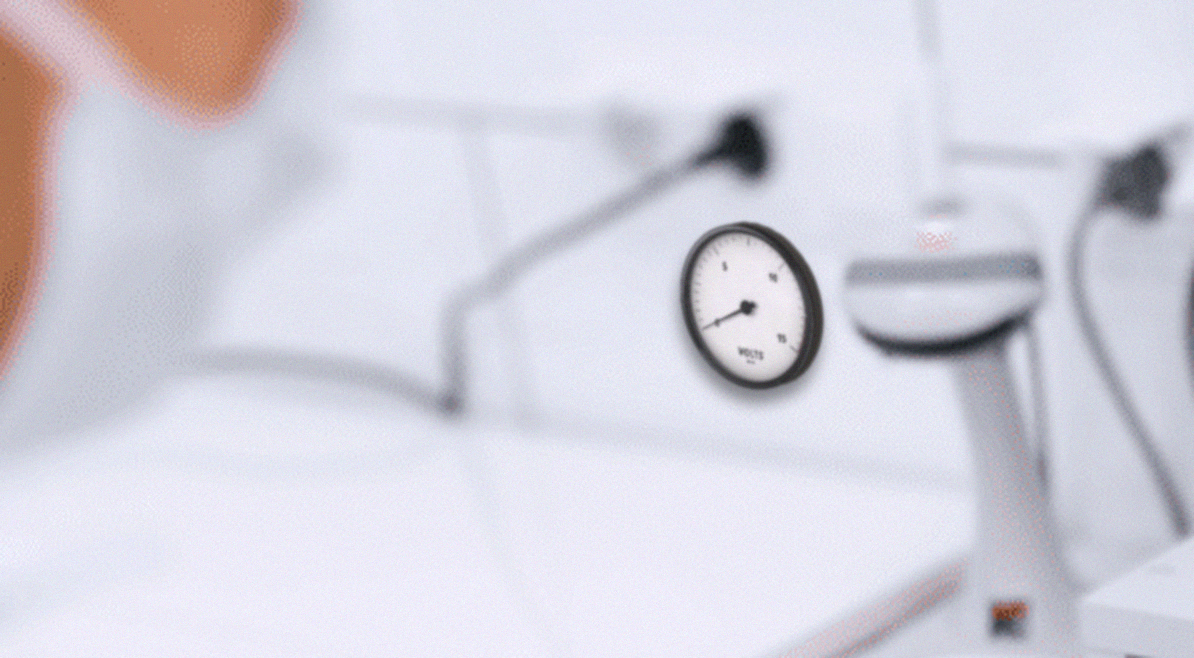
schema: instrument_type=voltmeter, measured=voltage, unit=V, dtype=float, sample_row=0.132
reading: 0
